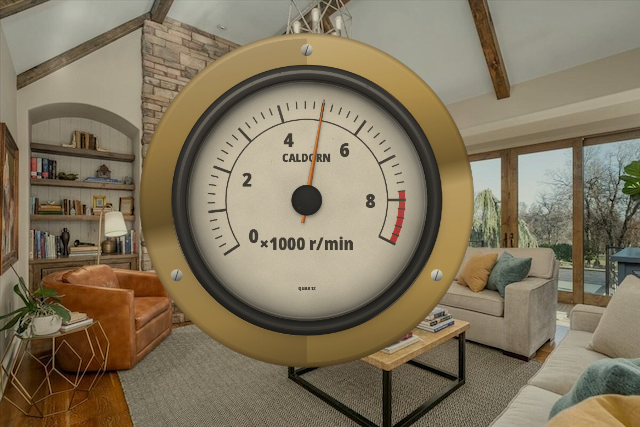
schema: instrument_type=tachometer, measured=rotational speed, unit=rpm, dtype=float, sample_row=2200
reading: 5000
